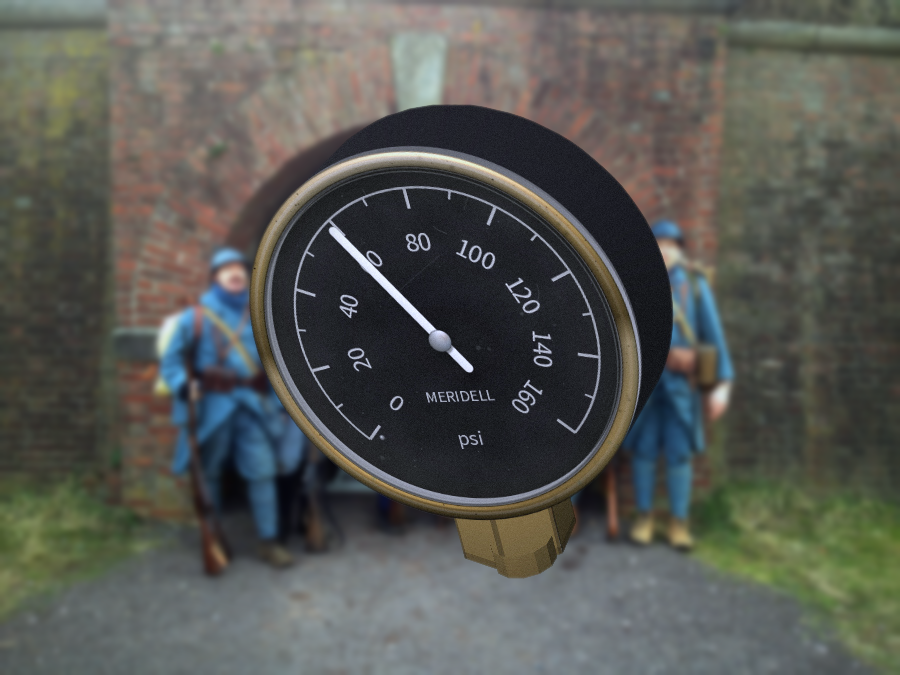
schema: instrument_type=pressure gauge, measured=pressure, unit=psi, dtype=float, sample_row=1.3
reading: 60
